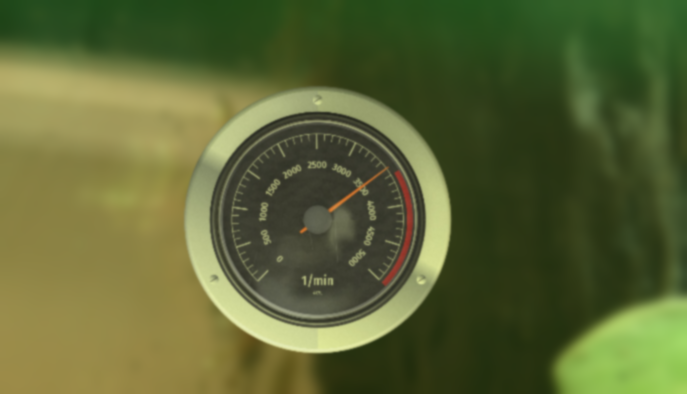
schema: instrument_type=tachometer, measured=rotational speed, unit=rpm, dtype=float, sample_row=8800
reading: 3500
